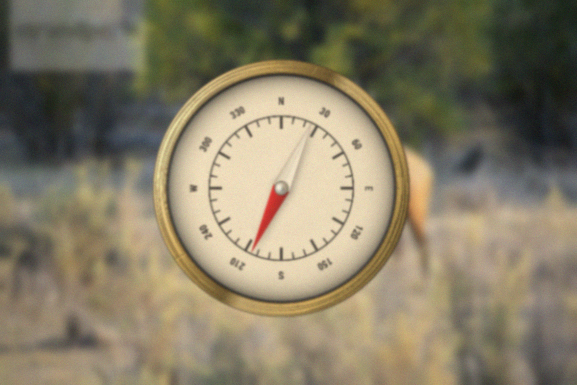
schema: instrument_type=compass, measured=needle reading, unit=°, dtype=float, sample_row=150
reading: 205
